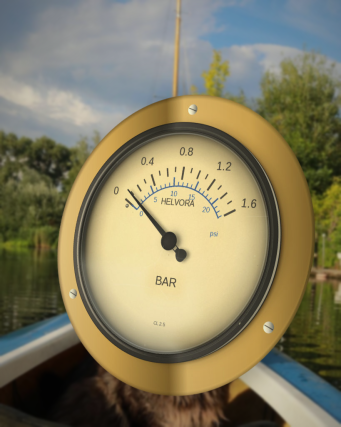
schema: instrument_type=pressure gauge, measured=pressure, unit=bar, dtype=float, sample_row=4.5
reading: 0.1
